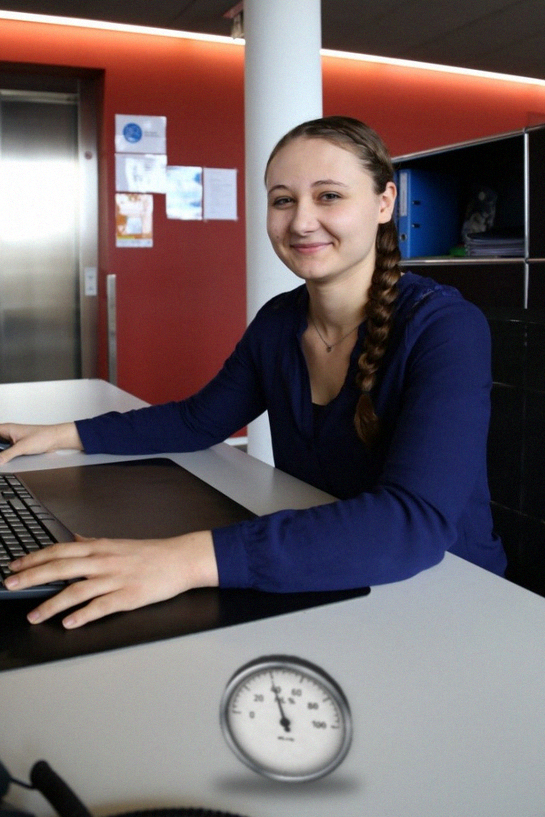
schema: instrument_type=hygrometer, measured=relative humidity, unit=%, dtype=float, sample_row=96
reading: 40
